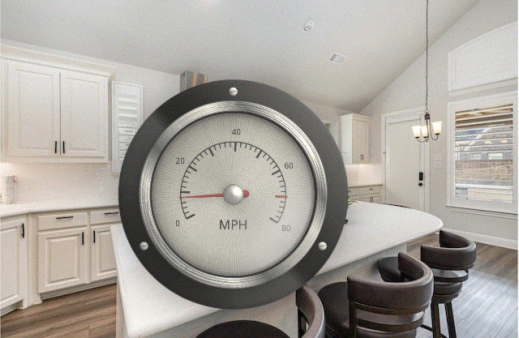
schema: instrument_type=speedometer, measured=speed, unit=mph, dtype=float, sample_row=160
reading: 8
